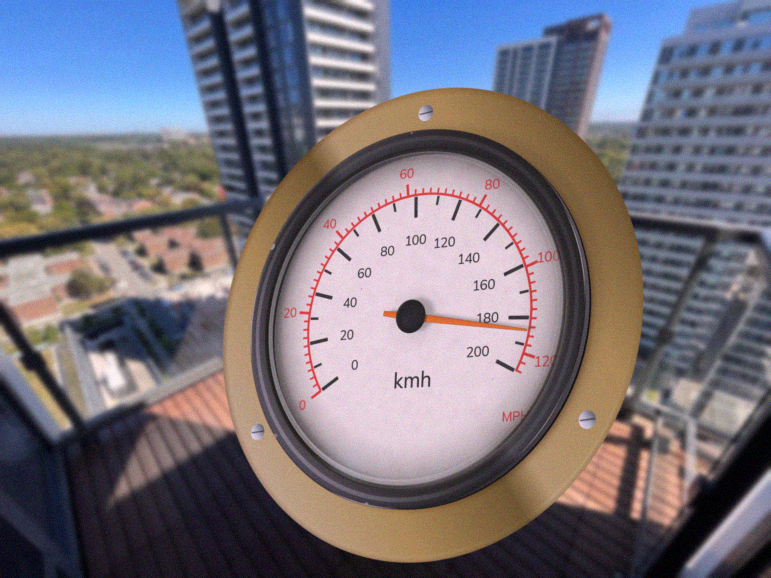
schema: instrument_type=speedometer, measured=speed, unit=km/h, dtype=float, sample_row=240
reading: 185
